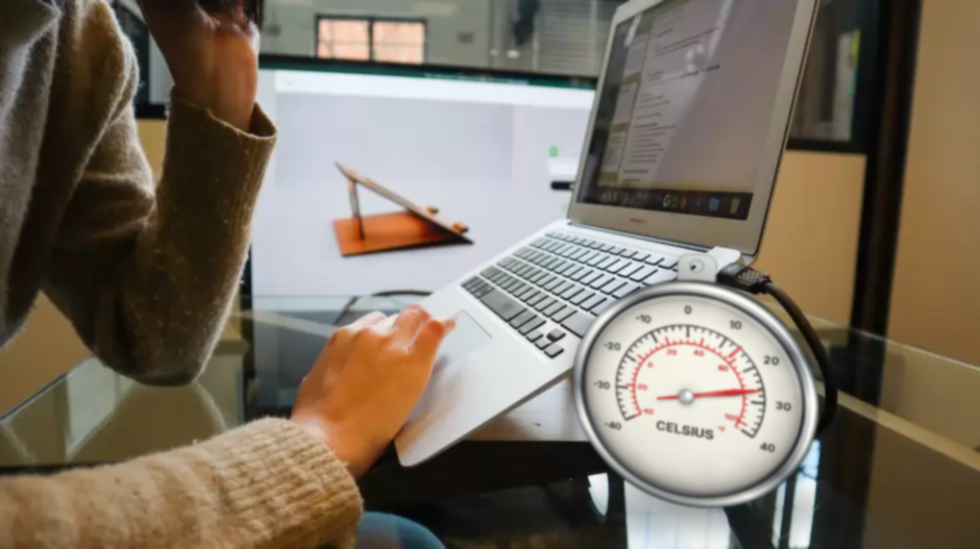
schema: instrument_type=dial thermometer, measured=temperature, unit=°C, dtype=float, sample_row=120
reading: 26
